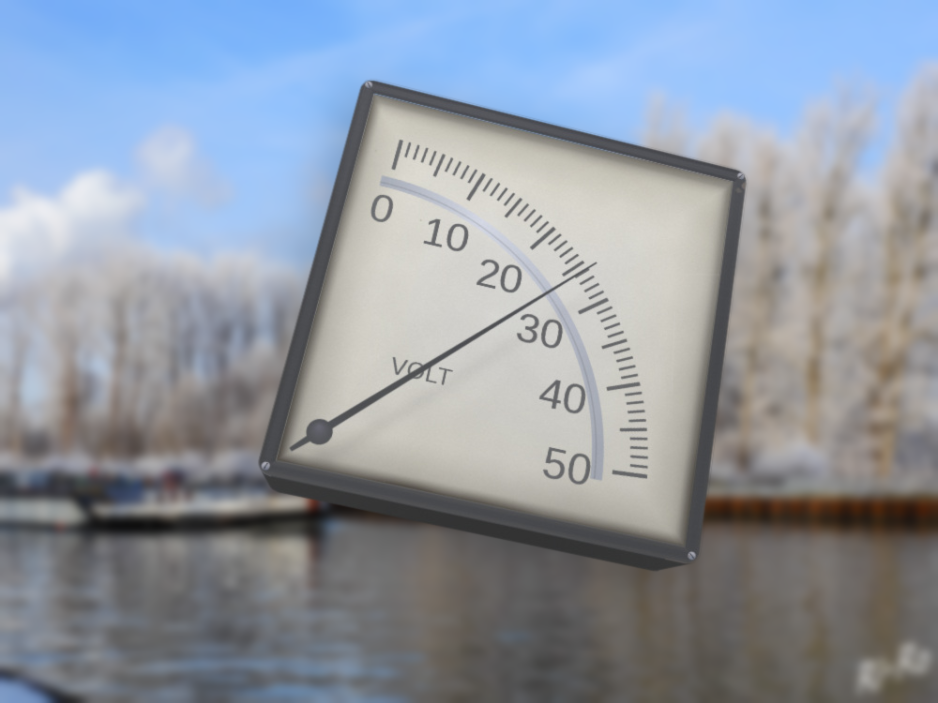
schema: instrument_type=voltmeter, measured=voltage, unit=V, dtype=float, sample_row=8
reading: 26
